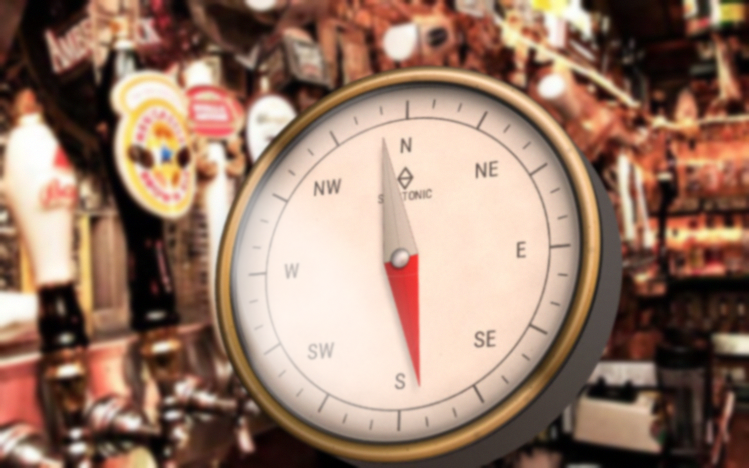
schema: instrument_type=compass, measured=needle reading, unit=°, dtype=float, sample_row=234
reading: 170
